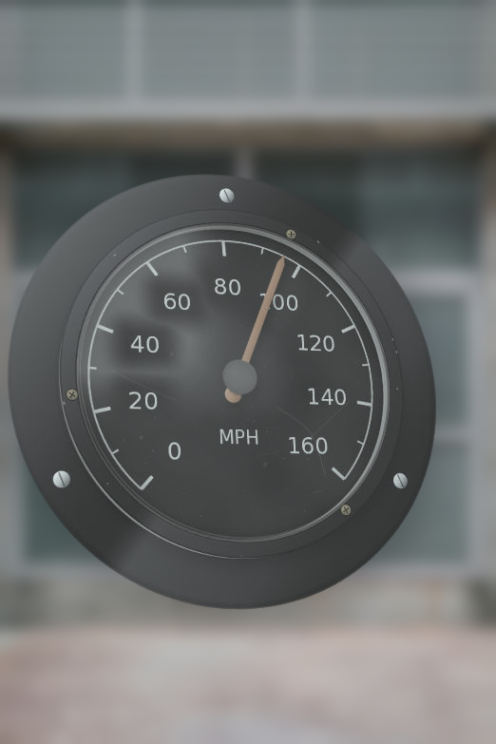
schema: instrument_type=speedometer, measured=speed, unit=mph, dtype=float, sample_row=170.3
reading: 95
